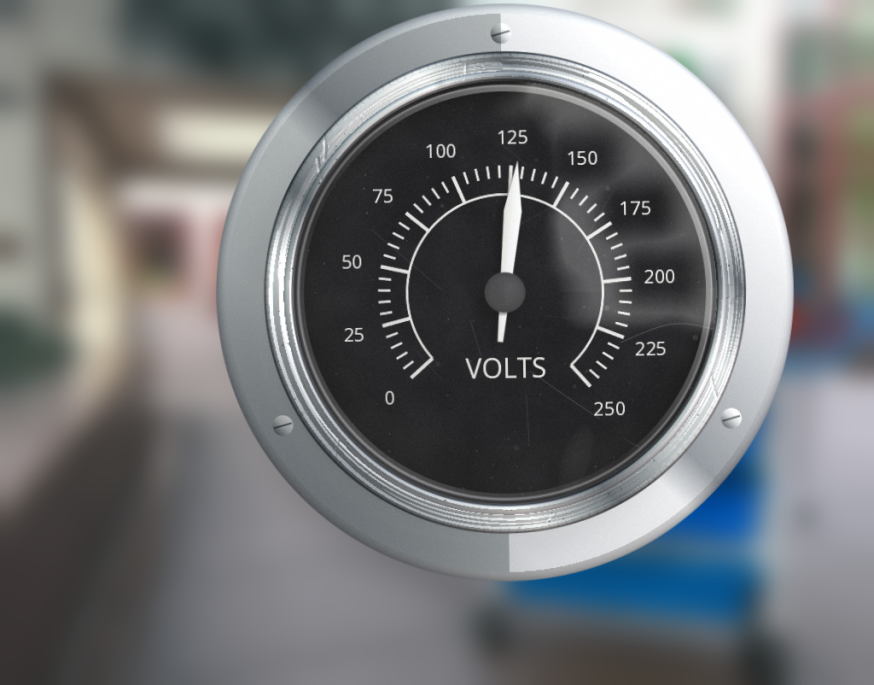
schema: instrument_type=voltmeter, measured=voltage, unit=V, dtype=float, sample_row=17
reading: 127.5
